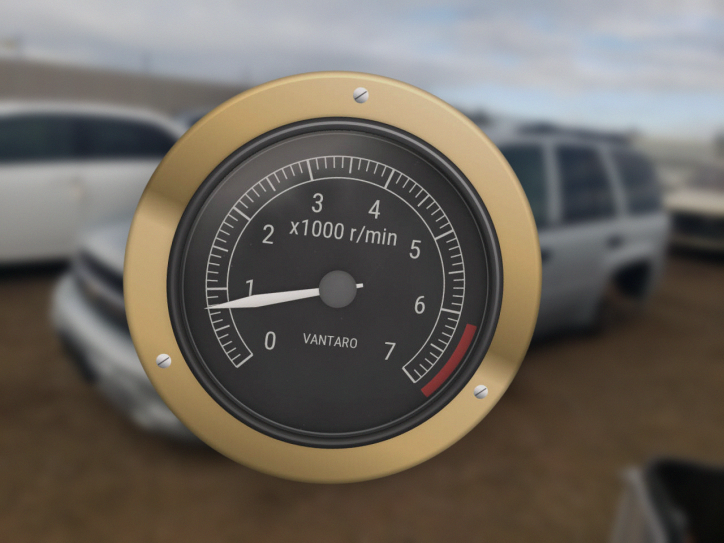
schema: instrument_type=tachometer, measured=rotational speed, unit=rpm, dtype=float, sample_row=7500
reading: 800
